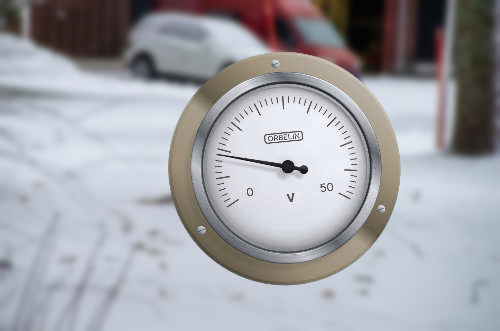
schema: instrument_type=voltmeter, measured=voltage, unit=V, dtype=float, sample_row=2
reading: 9
